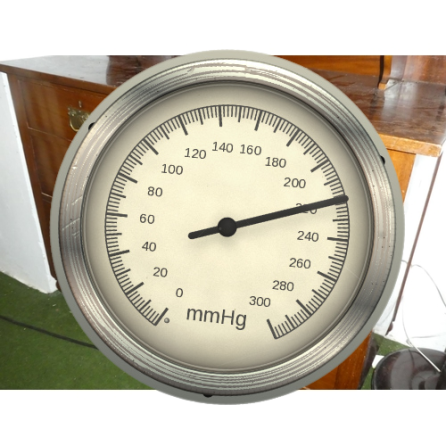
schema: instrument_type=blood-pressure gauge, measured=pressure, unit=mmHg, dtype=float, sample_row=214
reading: 220
